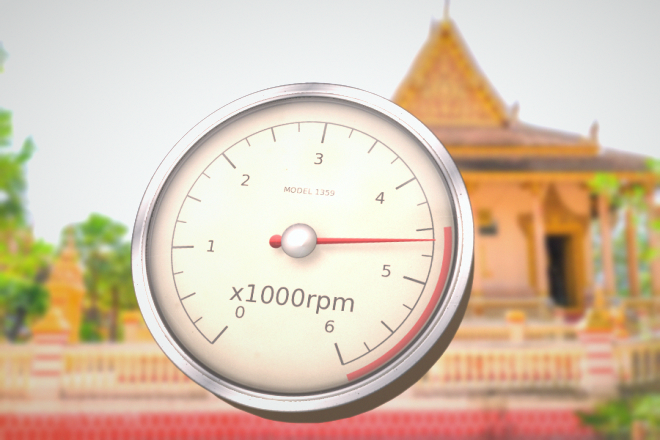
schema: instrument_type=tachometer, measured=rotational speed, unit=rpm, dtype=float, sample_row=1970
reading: 4625
